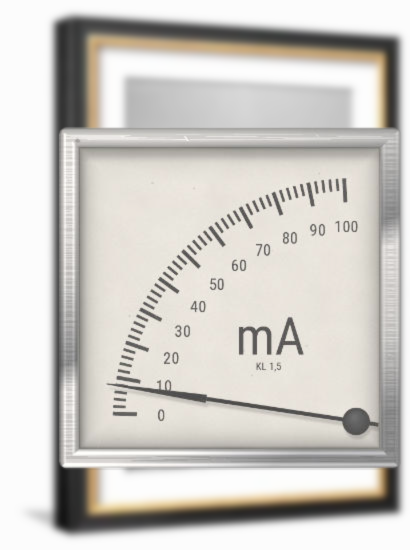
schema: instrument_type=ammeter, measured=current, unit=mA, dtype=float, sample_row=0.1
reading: 8
